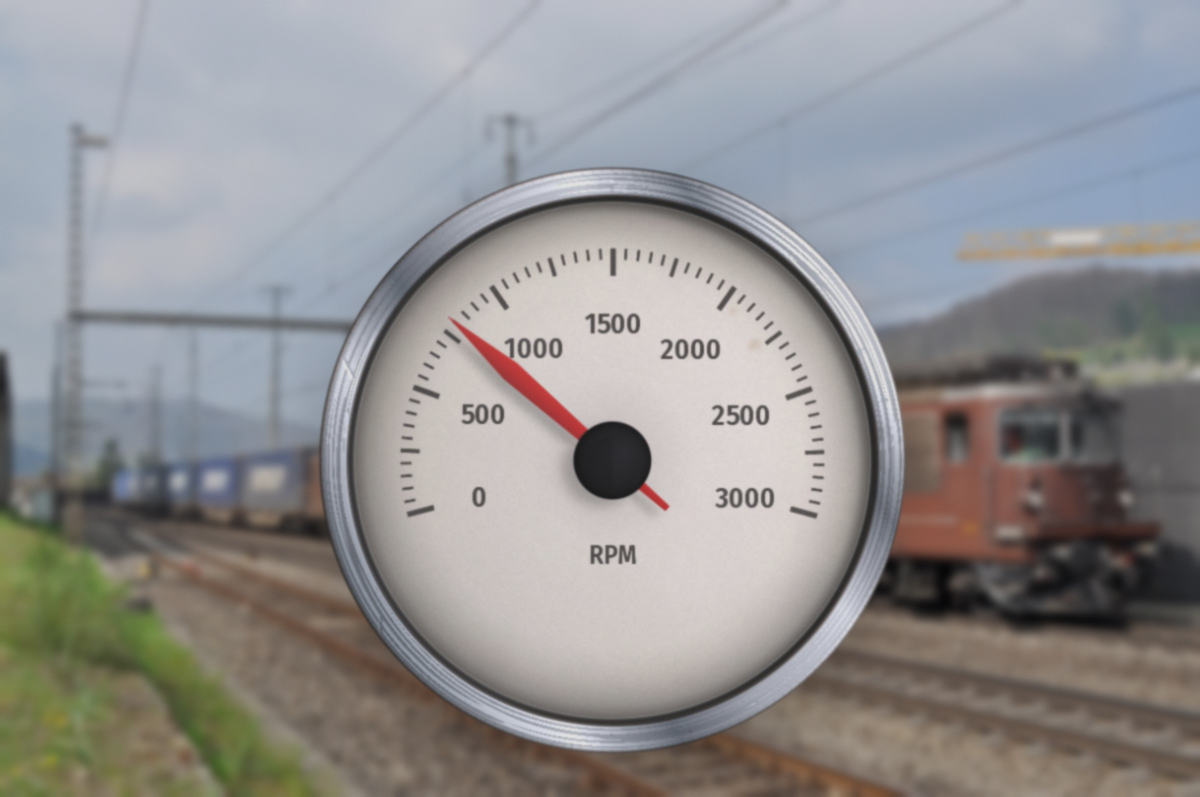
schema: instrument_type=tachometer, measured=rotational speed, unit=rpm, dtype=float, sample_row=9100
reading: 800
